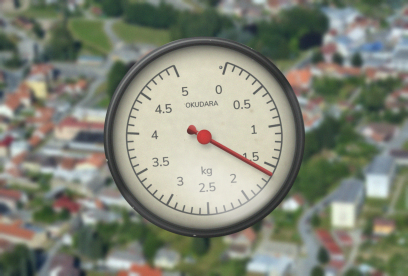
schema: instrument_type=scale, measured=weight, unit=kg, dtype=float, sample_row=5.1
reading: 1.6
